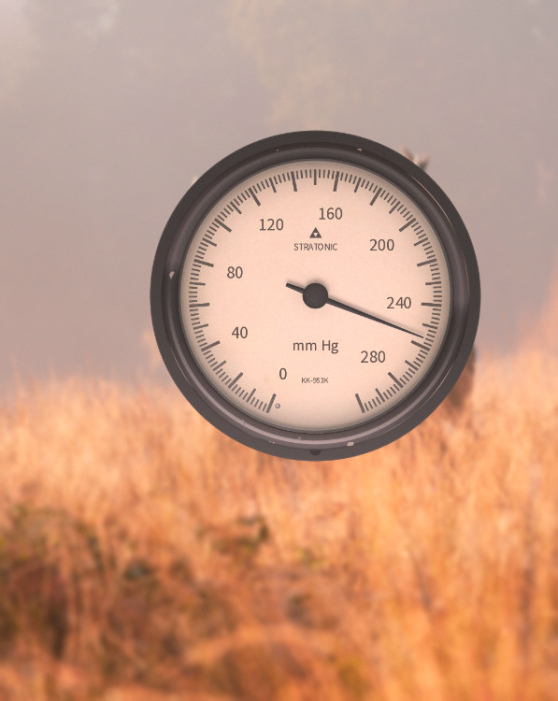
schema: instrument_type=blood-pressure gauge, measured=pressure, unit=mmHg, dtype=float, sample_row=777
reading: 256
